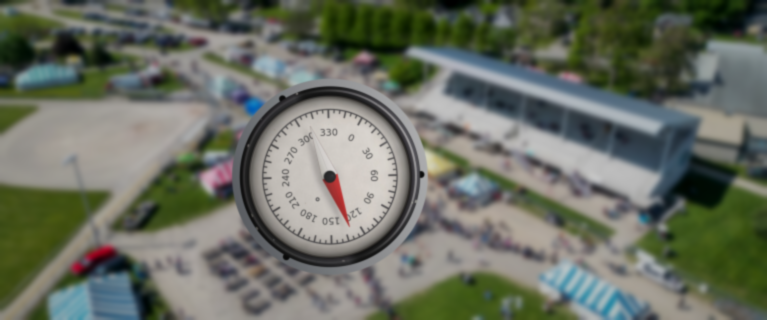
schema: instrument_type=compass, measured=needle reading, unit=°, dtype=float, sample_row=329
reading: 130
